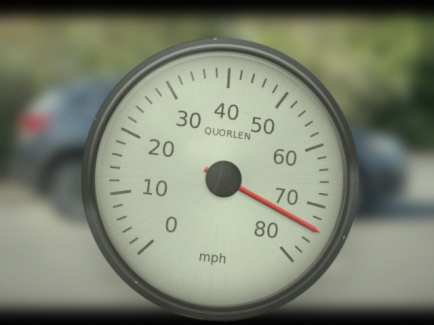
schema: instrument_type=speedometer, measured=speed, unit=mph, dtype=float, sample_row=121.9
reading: 74
